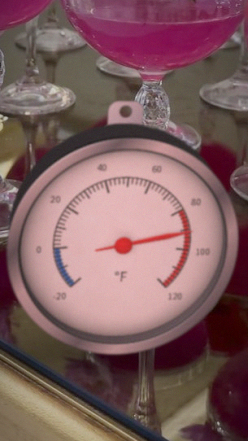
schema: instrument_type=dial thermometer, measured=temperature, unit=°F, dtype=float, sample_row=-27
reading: 90
